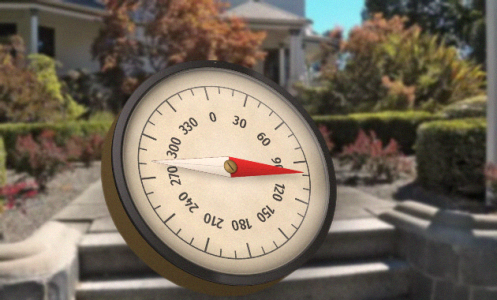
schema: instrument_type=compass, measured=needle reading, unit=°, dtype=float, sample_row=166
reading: 100
